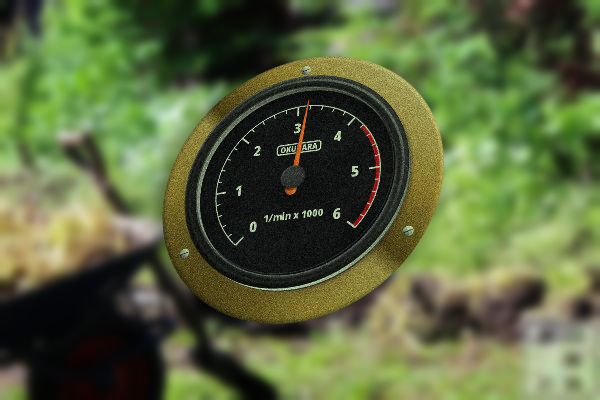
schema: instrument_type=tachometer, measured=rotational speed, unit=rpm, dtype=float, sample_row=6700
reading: 3200
